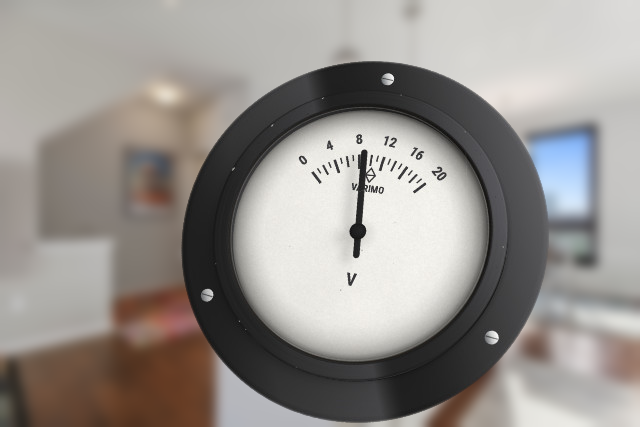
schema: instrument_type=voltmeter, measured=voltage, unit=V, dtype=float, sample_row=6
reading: 9
